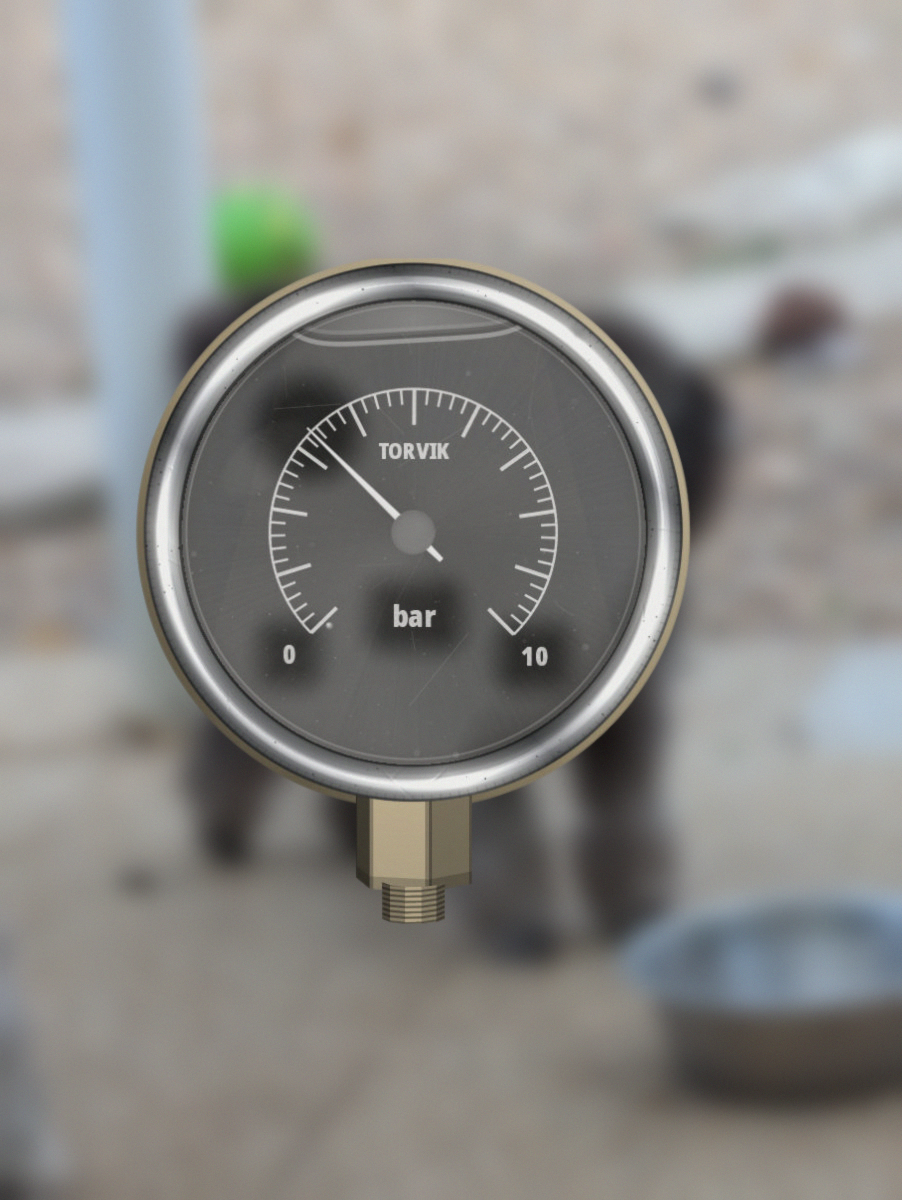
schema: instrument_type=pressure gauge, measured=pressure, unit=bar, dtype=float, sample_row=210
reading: 3.3
